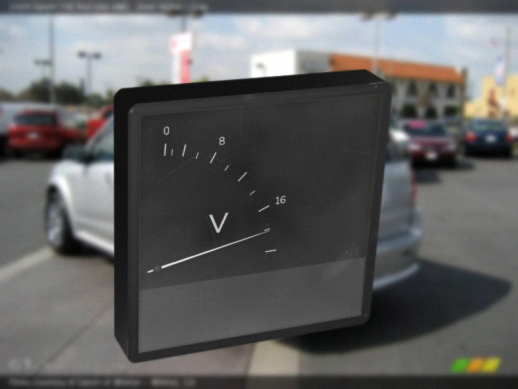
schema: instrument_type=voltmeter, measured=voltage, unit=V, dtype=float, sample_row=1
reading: 18
